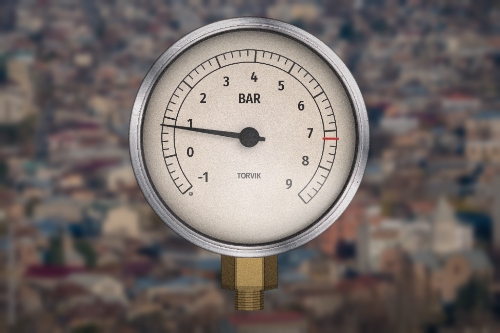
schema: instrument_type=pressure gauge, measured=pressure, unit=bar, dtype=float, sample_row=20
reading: 0.8
